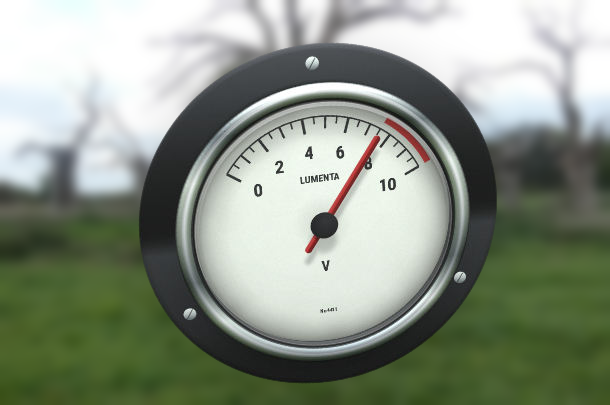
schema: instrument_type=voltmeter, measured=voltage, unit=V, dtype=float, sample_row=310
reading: 7.5
